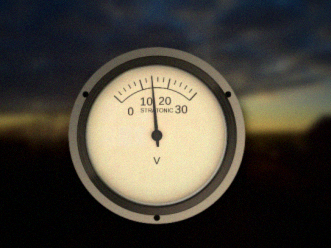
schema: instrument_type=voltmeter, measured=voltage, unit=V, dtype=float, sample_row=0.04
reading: 14
